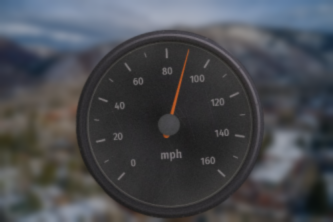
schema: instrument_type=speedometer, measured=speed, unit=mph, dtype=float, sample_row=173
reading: 90
